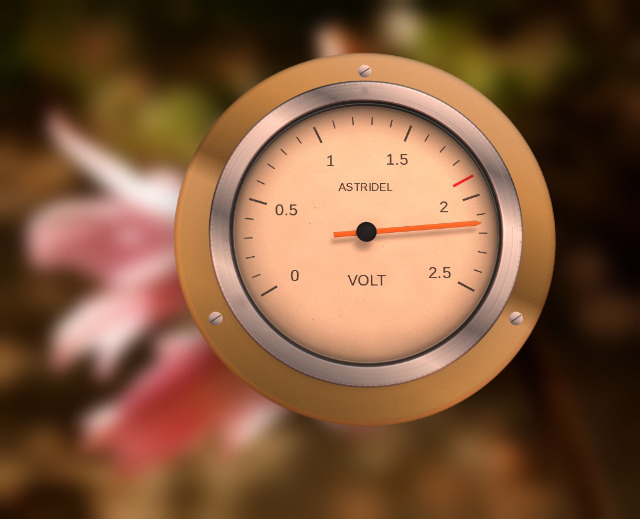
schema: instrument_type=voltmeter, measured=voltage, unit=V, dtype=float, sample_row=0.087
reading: 2.15
